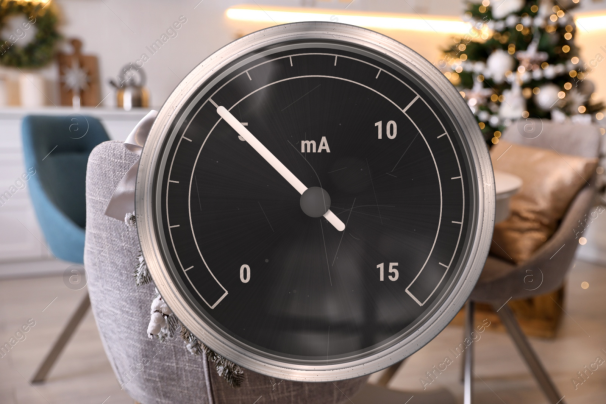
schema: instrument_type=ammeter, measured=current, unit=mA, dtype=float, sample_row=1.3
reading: 5
